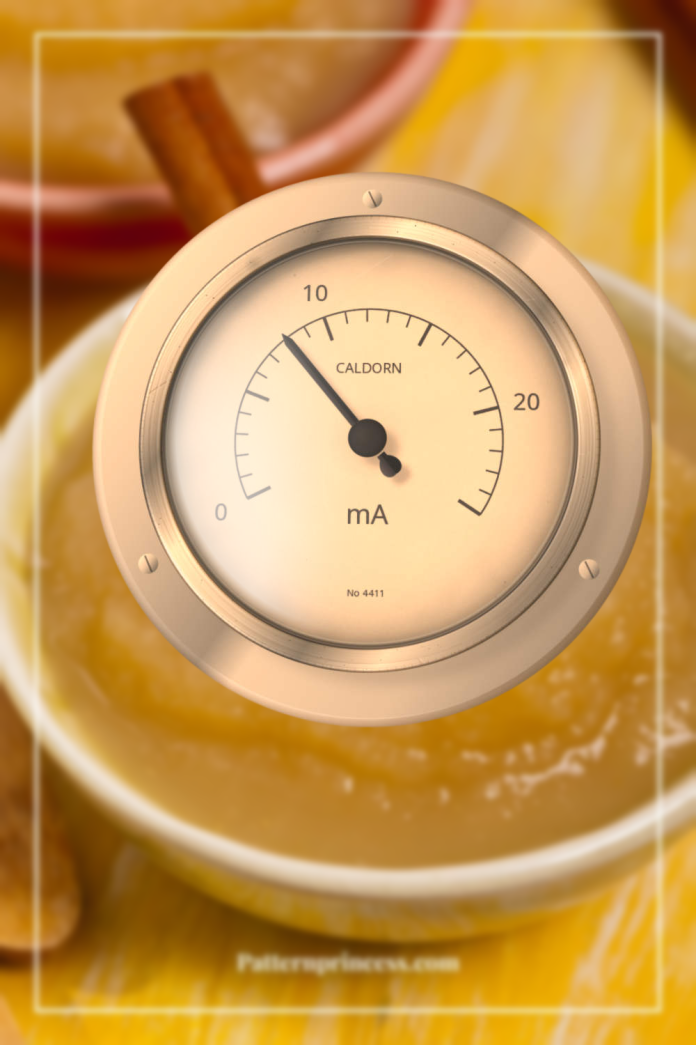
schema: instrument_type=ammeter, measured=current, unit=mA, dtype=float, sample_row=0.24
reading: 8
